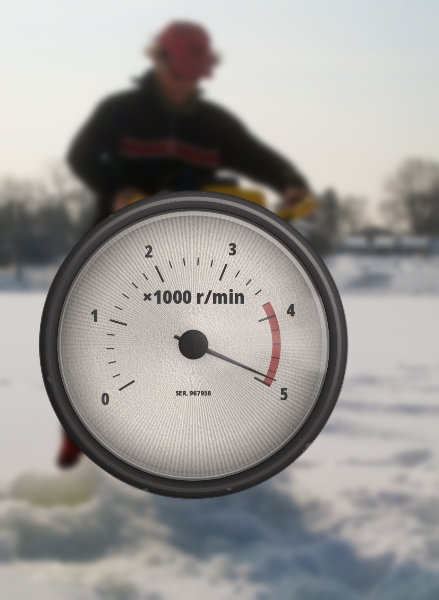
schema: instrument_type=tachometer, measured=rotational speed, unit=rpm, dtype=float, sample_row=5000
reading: 4900
